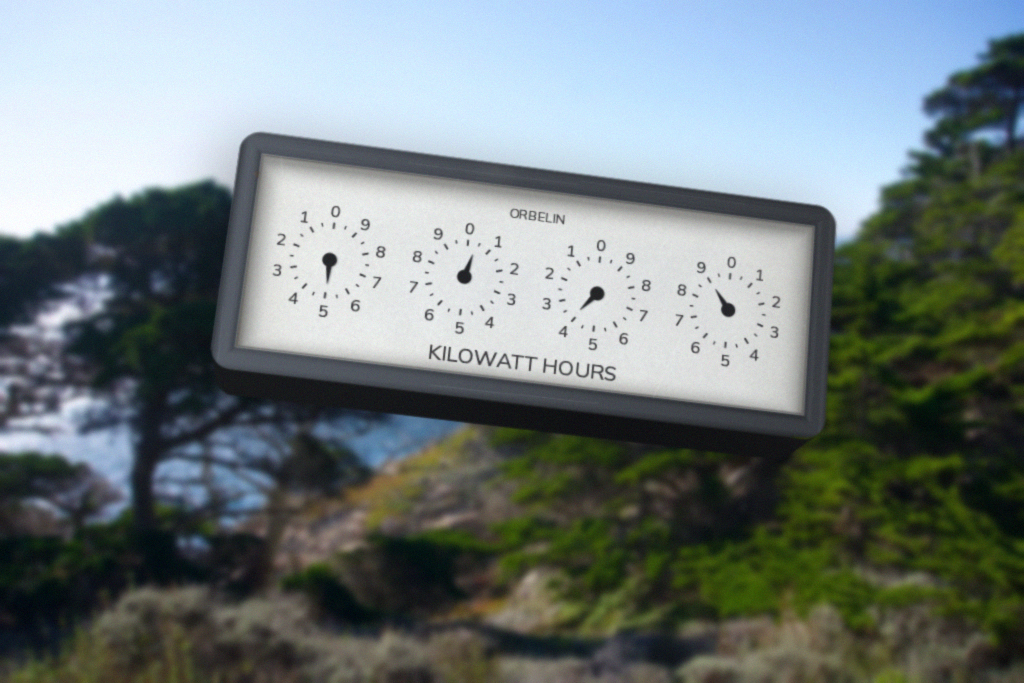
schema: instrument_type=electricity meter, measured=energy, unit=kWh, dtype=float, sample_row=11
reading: 5039
